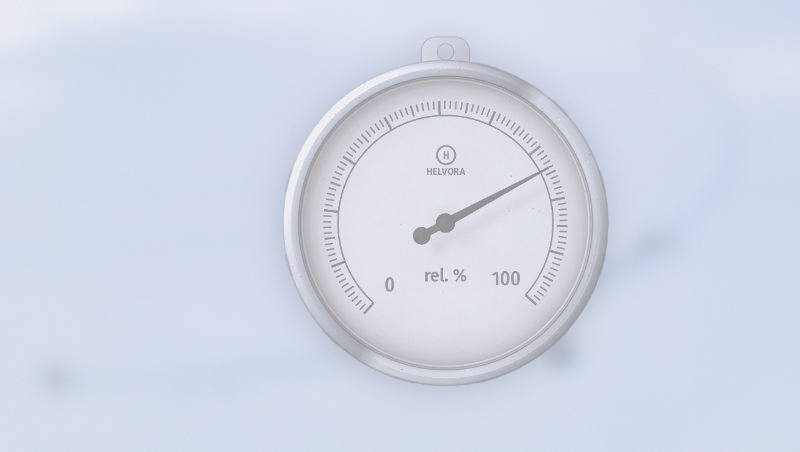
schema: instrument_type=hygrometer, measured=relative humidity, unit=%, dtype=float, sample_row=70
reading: 74
